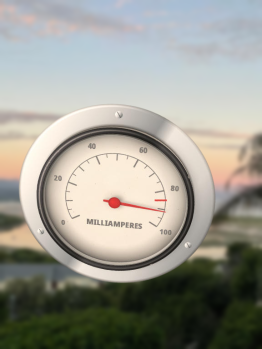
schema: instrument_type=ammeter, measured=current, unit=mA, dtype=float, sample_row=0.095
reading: 90
